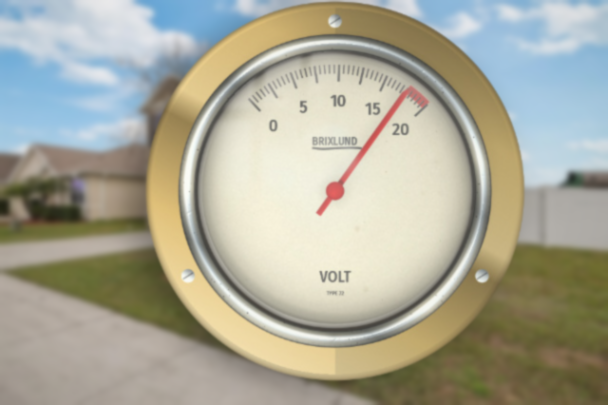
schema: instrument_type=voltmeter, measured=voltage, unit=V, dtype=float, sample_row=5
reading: 17.5
